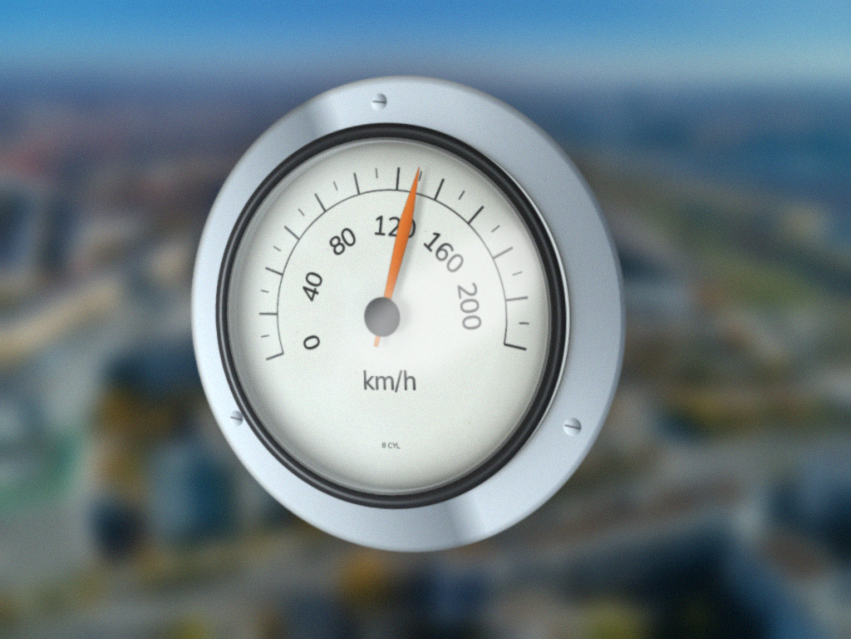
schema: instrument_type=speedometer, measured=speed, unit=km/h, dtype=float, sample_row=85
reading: 130
